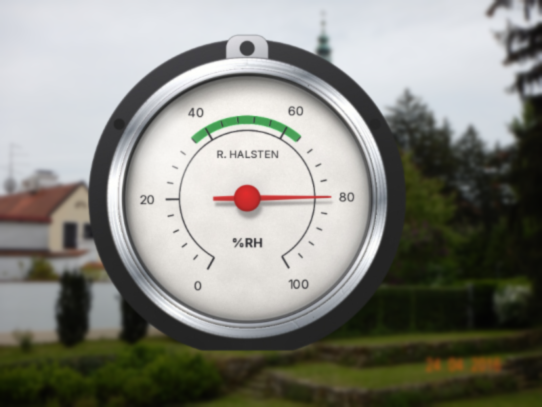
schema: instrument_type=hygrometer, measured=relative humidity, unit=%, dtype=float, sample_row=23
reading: 80
